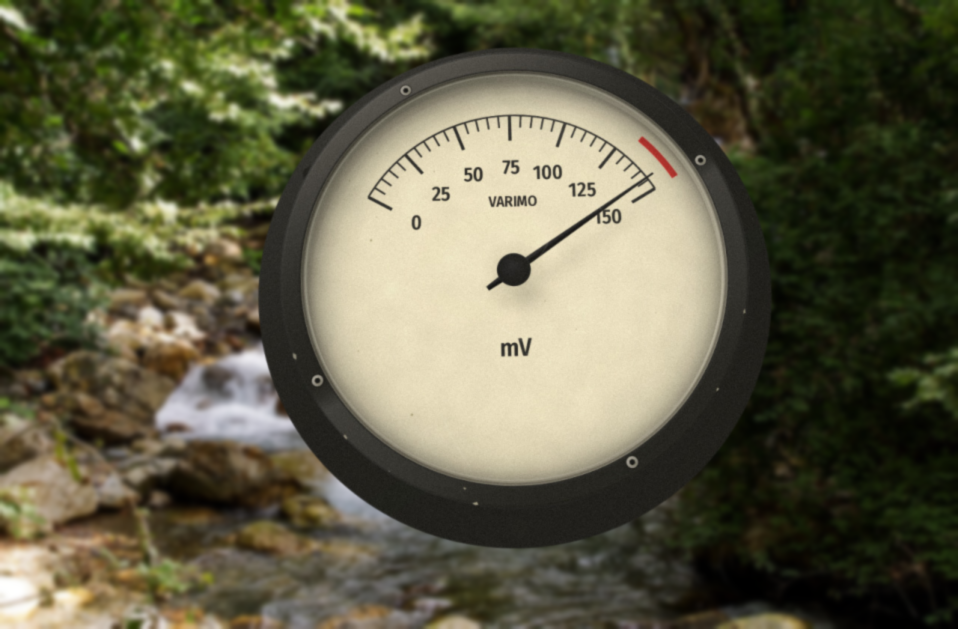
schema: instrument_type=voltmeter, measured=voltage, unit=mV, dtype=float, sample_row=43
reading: 145
